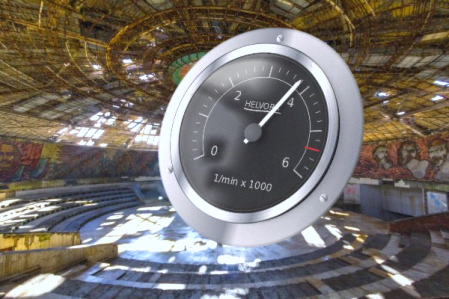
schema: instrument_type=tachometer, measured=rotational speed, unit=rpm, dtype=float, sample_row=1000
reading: 3800
